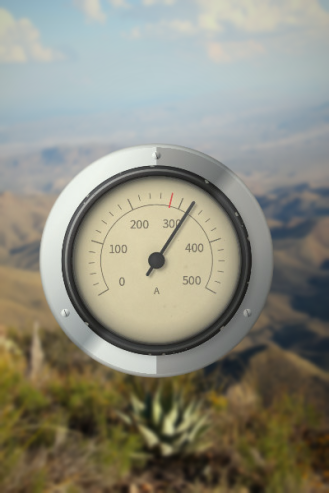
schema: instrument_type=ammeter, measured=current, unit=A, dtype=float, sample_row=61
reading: 320
